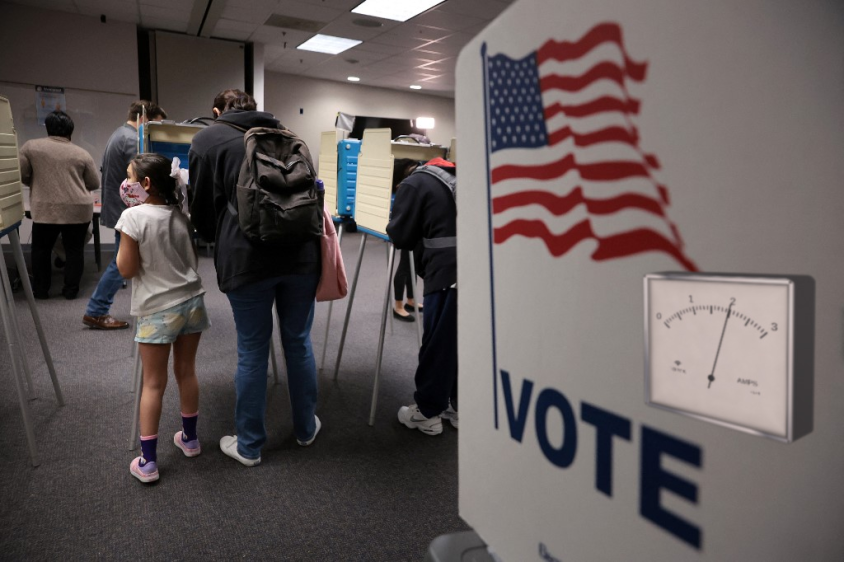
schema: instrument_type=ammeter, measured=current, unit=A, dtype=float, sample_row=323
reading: 2
